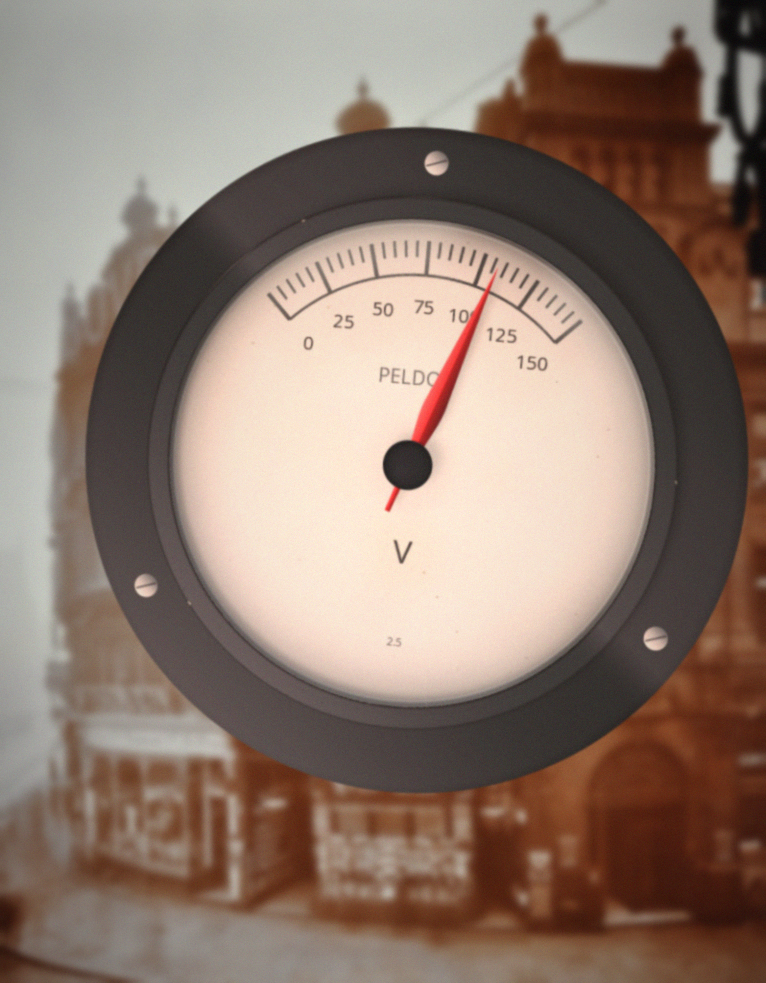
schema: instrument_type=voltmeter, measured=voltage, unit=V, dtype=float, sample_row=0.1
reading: 107.5
